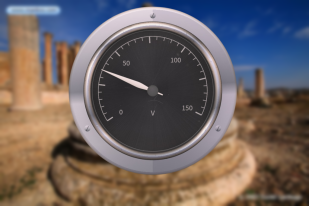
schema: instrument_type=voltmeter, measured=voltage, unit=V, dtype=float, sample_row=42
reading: 35
